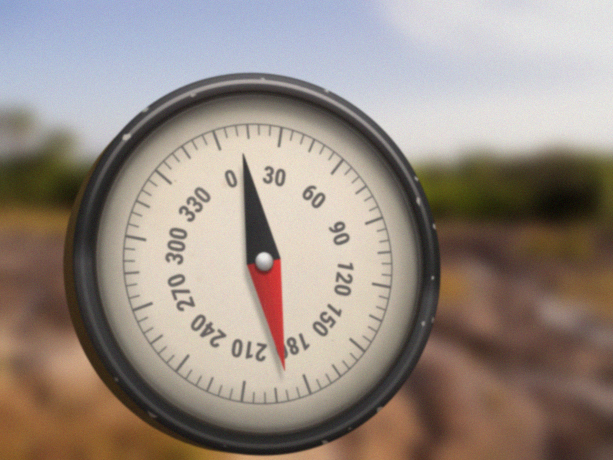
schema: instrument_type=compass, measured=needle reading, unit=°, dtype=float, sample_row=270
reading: 190
